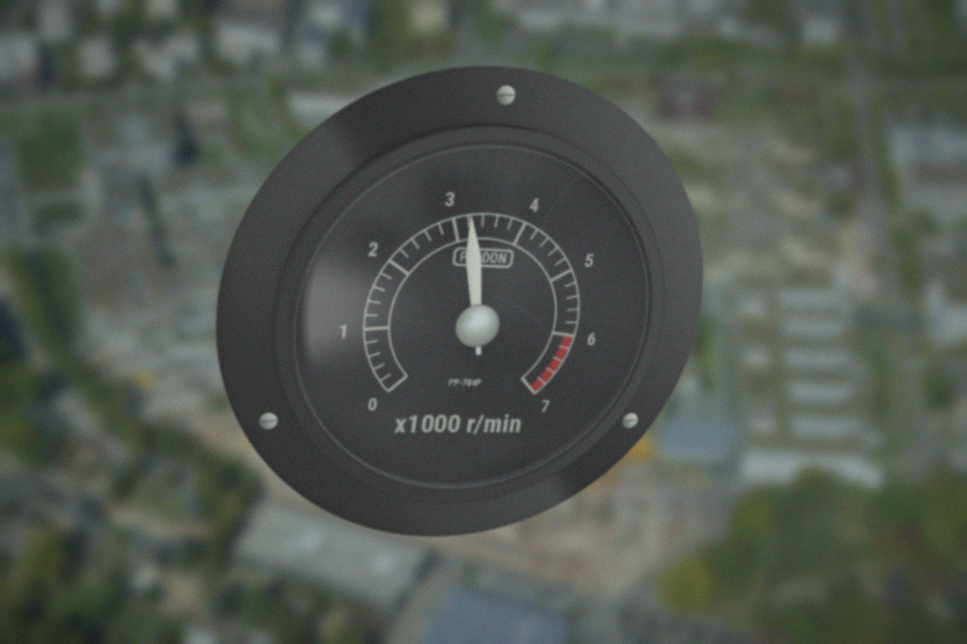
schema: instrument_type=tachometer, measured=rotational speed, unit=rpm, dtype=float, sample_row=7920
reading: 3200
